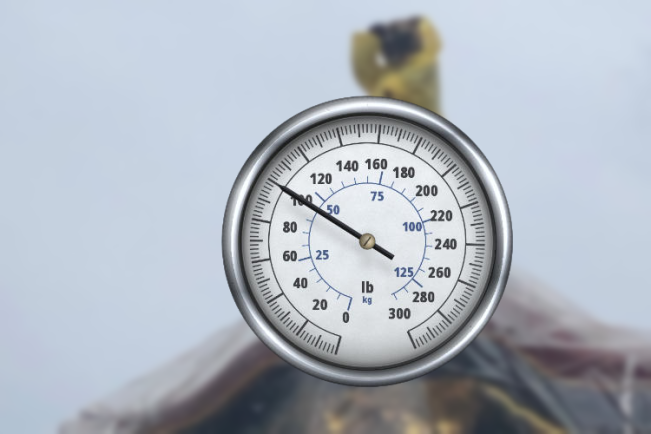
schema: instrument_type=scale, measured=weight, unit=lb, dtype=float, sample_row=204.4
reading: 100
